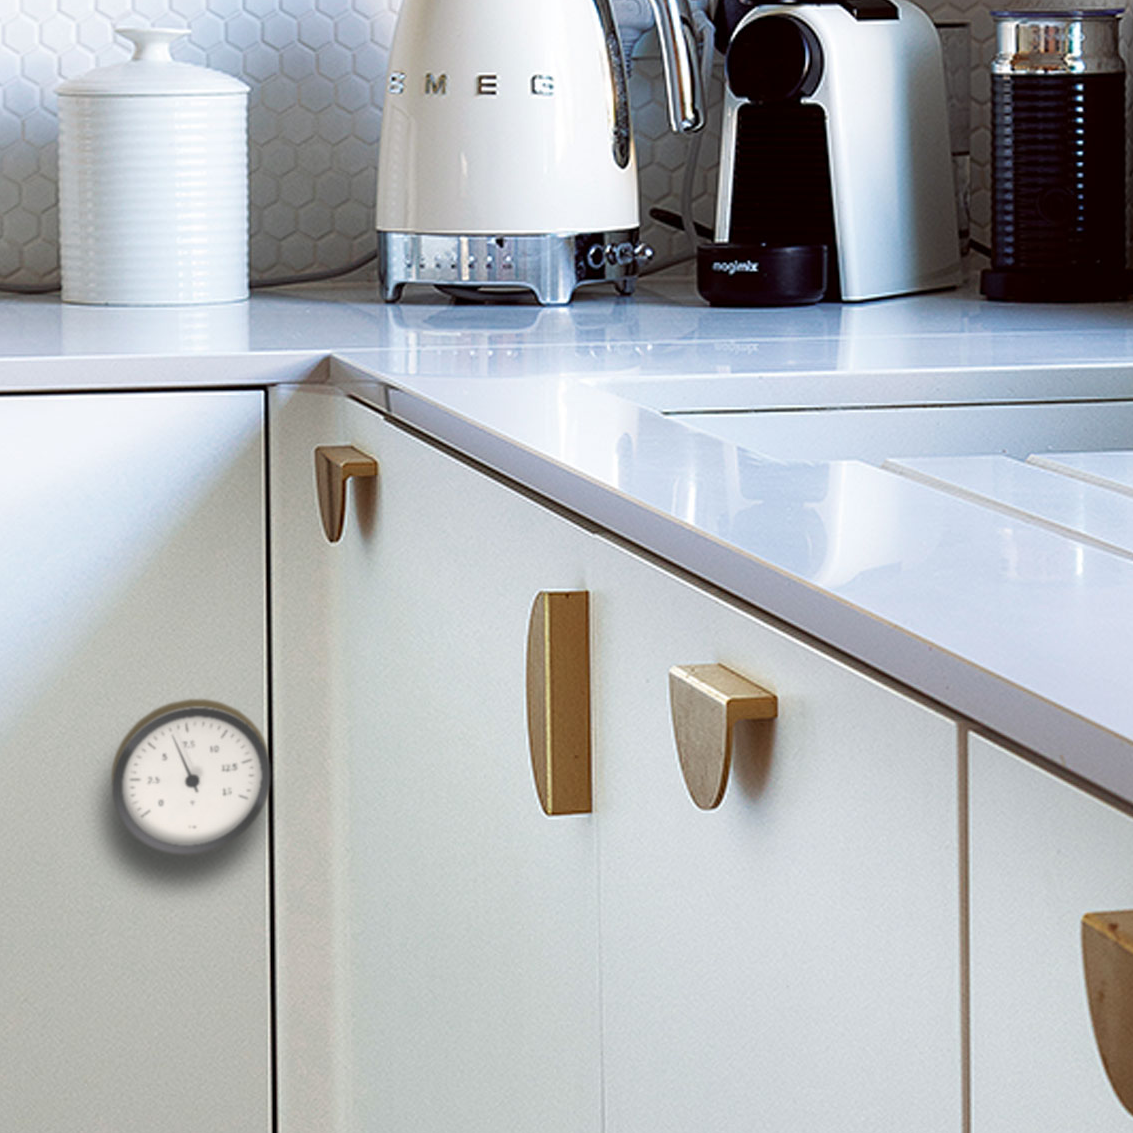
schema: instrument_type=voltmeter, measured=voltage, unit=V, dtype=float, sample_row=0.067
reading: 6.5
